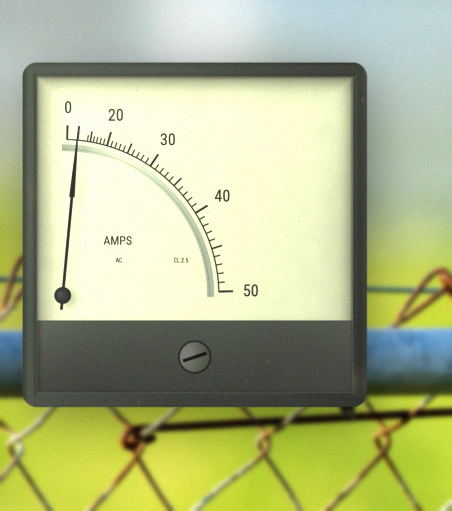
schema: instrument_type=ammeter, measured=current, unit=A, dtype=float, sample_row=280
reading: 10
